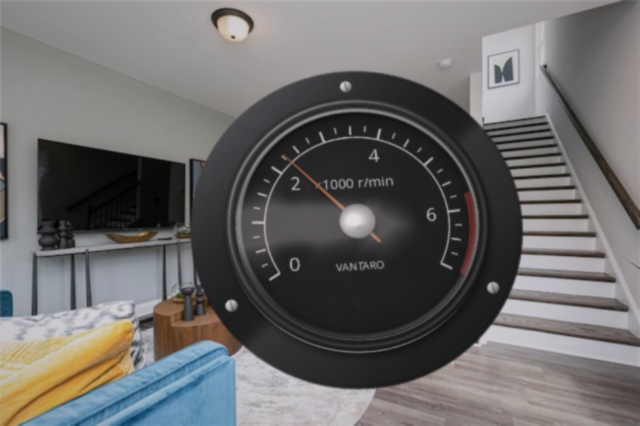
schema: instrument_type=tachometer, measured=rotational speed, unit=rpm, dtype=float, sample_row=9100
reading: 2250
